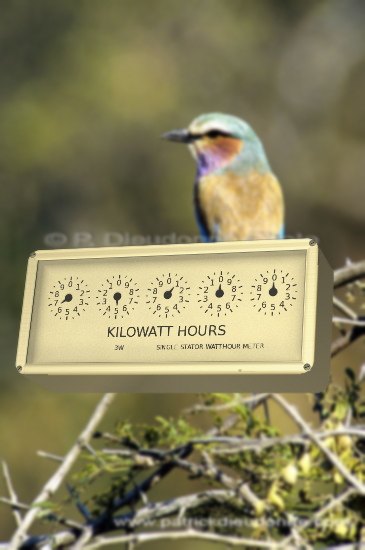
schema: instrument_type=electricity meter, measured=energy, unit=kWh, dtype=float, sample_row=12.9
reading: 65100
